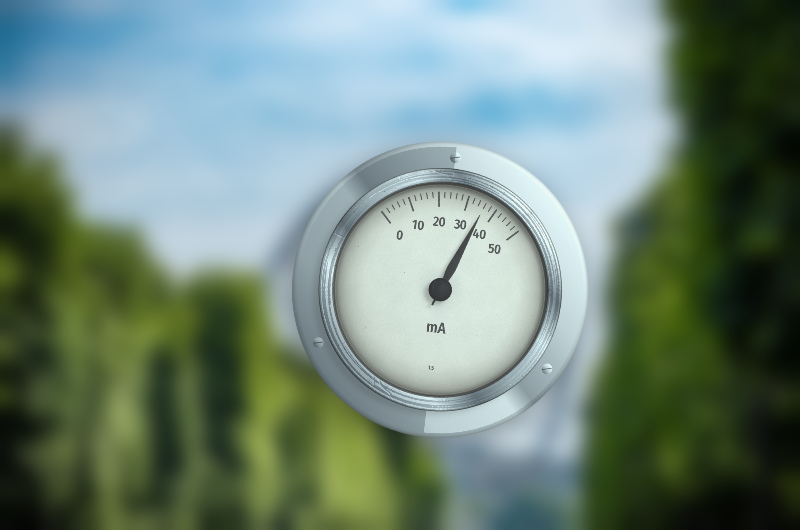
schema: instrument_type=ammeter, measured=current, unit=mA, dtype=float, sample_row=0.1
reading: 36
